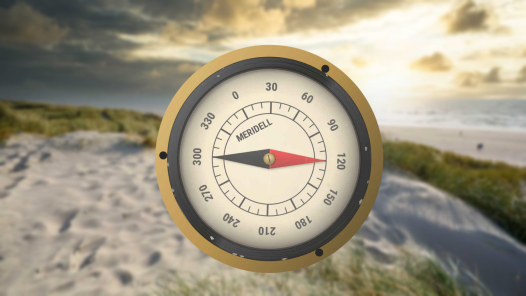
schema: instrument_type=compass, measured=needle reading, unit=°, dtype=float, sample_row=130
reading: 120
